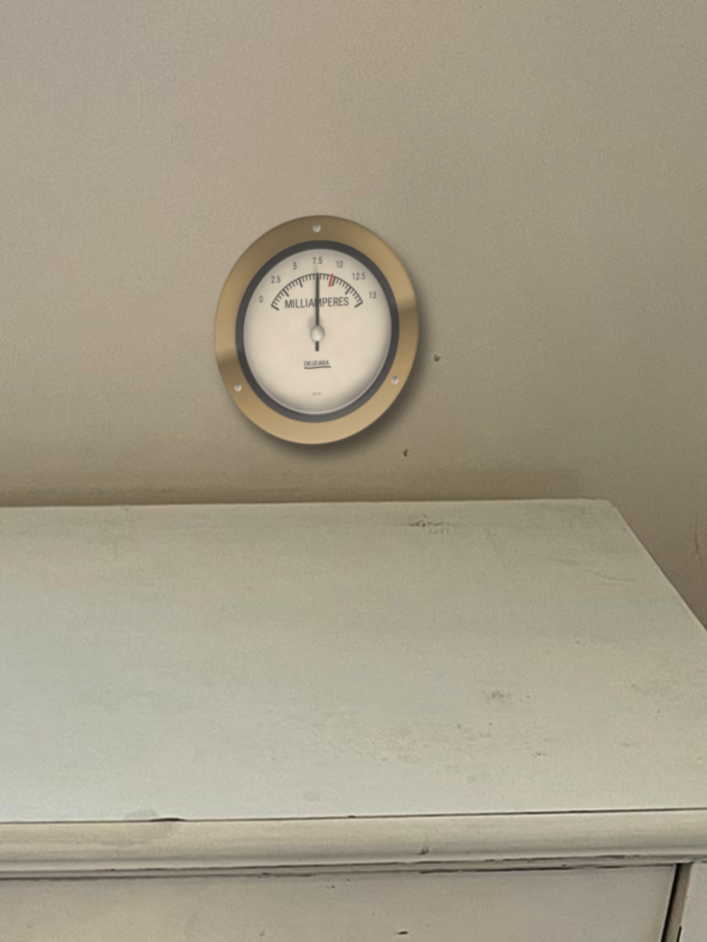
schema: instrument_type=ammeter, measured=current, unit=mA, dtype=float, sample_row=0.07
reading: 7.5
